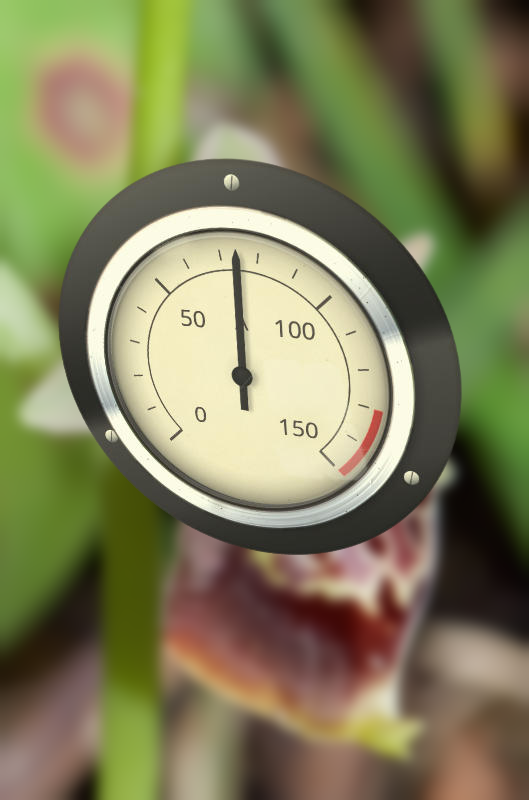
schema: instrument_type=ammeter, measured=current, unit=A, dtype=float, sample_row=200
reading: 75
